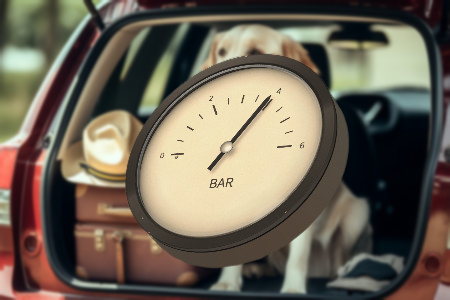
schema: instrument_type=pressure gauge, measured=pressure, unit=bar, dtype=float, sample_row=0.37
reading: 4
